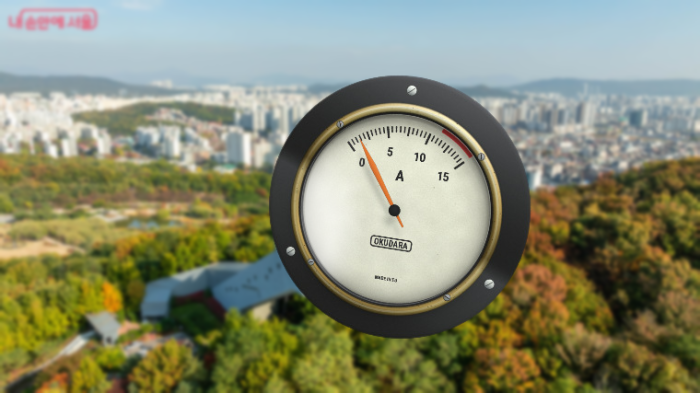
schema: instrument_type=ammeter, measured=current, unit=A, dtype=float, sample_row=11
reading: 1.5
